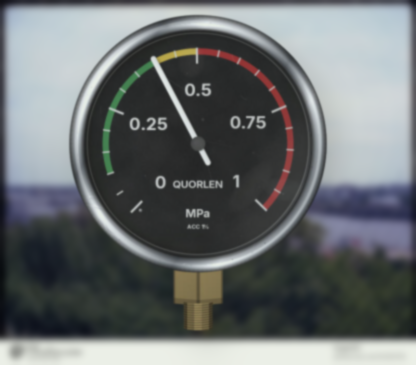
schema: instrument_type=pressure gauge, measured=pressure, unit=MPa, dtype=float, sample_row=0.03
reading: 0.4
